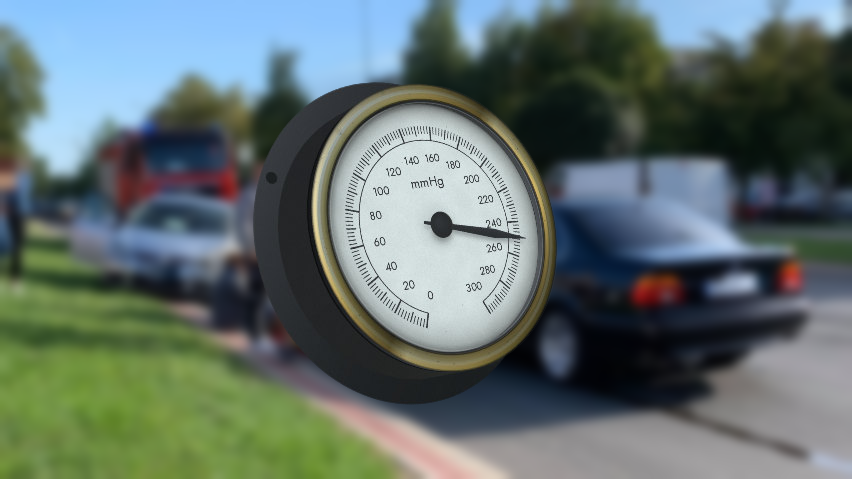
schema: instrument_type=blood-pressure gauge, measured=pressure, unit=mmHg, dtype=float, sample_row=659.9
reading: 250
